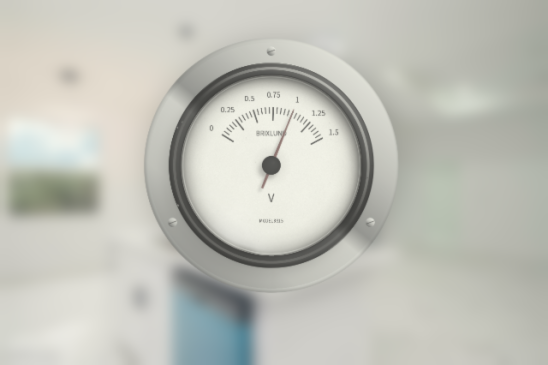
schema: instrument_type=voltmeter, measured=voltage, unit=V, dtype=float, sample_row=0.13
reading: 1
